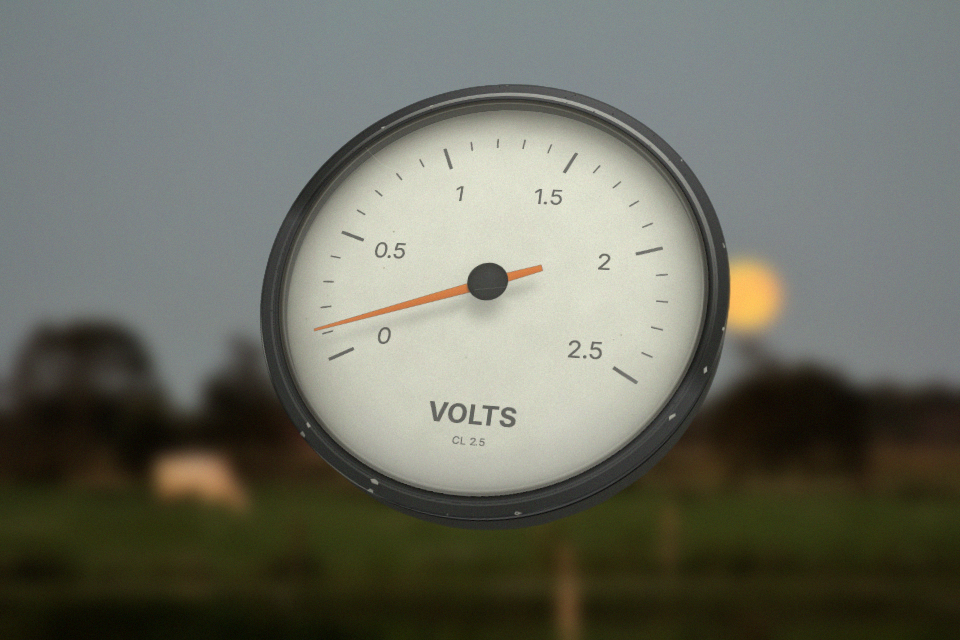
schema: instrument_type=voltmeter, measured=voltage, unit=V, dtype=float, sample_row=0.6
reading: 0.1
